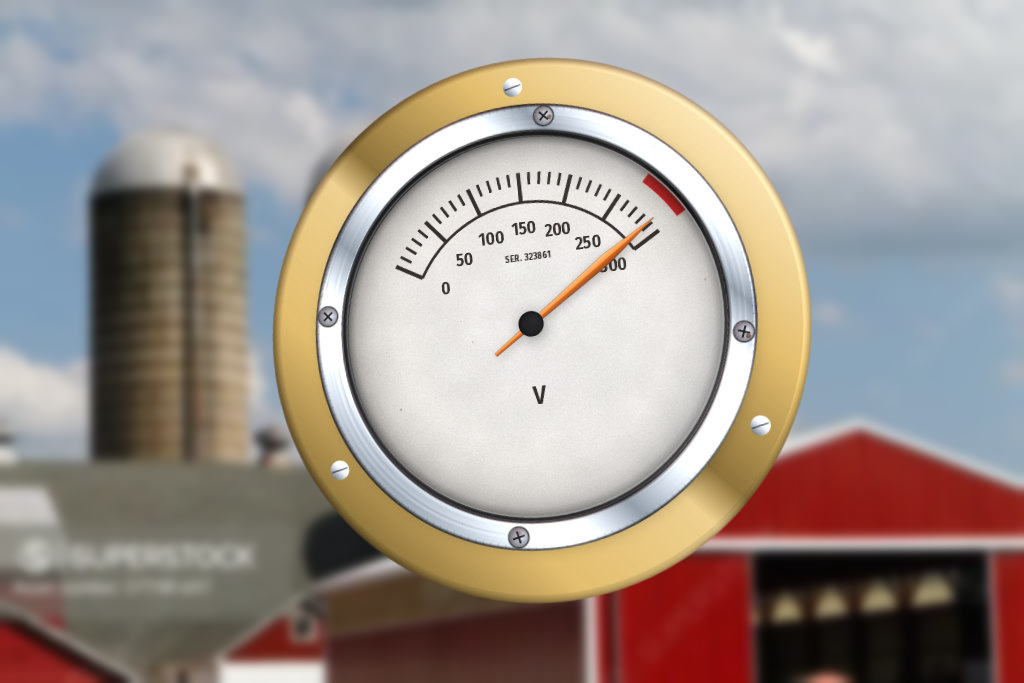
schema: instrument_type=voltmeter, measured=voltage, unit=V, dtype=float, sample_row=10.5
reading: 290
